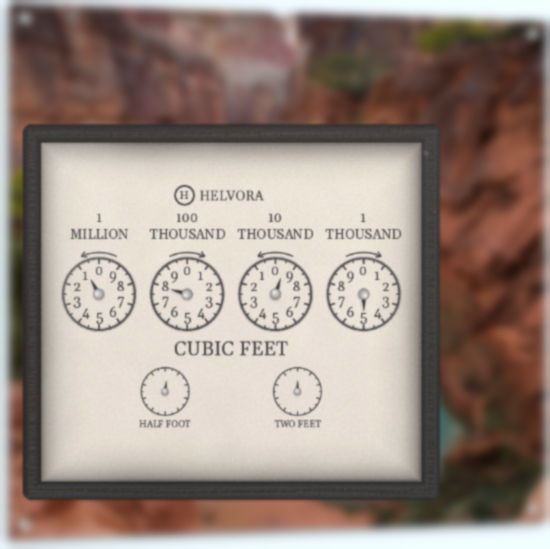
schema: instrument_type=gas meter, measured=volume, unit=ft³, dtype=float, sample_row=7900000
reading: 79500
